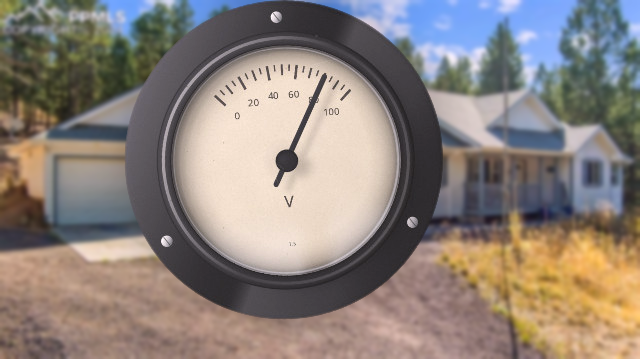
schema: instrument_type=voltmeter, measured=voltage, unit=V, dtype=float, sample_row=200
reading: 80
